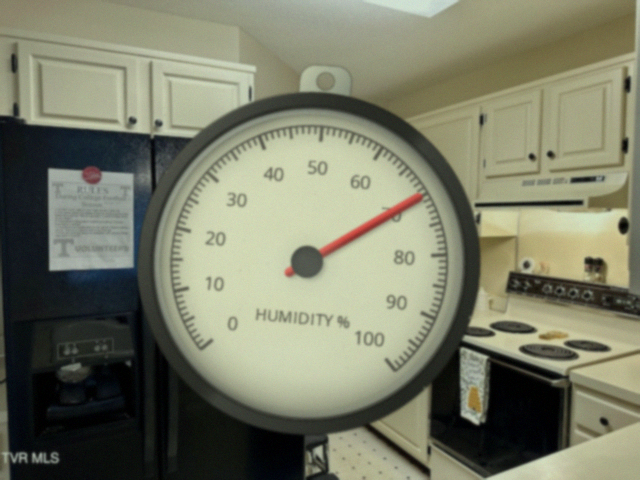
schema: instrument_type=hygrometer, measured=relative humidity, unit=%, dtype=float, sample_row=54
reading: 70
